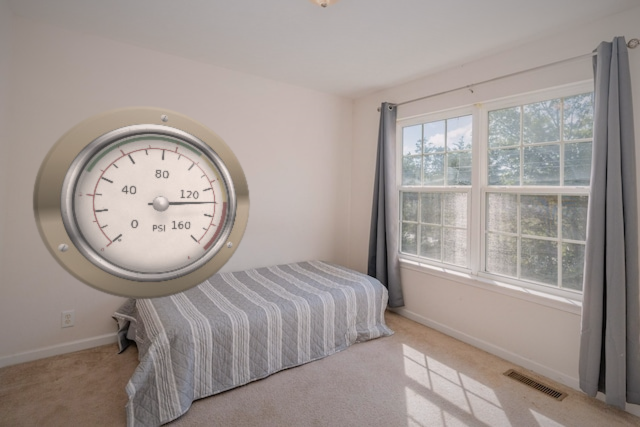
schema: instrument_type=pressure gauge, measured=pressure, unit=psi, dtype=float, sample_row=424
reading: 130
